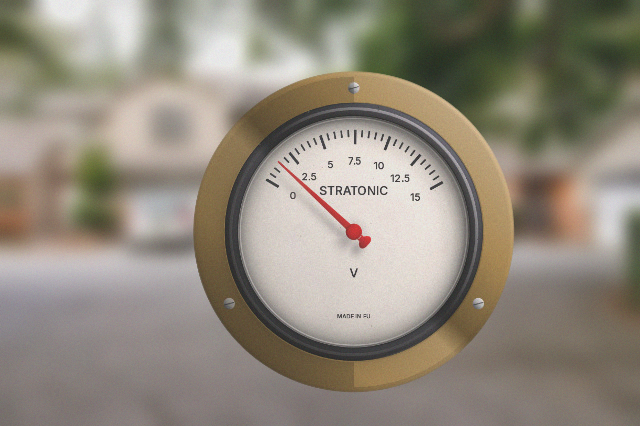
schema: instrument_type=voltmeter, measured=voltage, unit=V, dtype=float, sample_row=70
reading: 1.5
